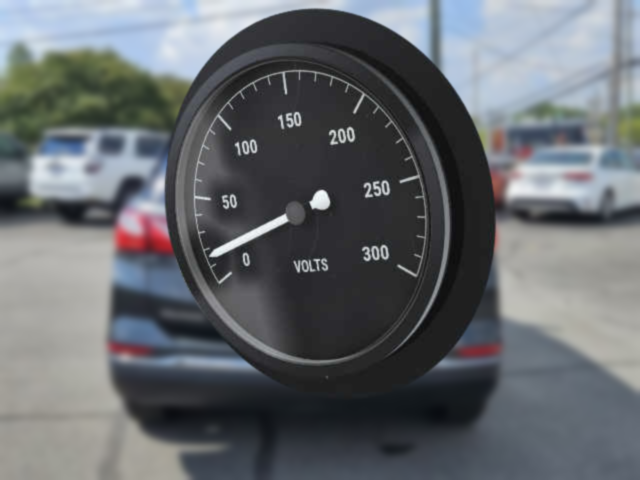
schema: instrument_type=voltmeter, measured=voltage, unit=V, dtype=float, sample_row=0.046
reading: 15
